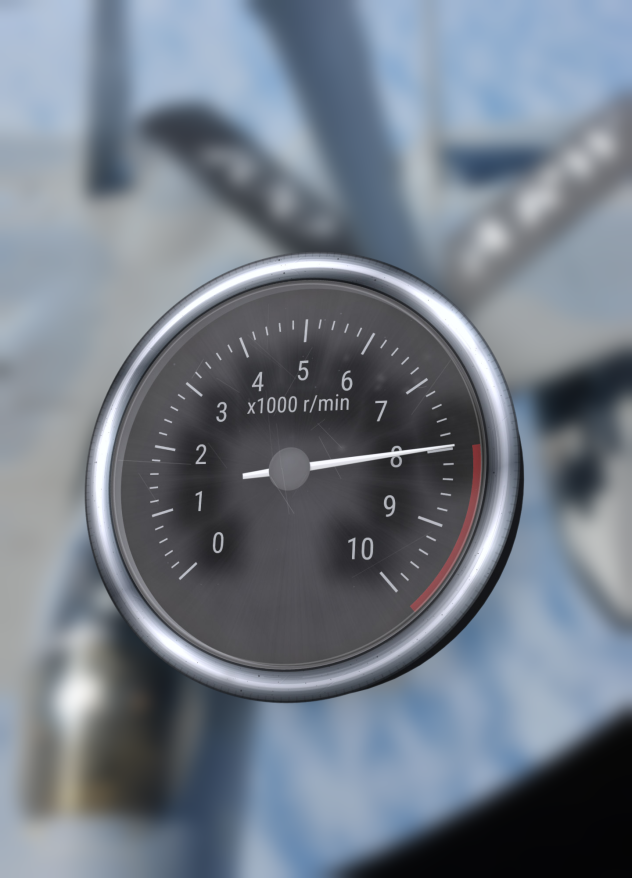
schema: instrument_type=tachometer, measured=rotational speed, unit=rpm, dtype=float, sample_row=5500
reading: 8000
